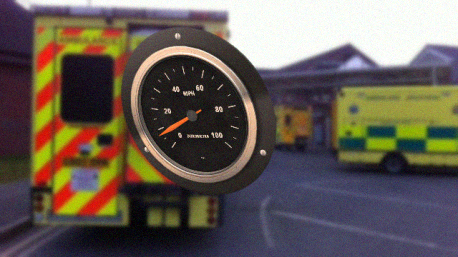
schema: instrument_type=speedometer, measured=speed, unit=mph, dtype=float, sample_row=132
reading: 7.5
